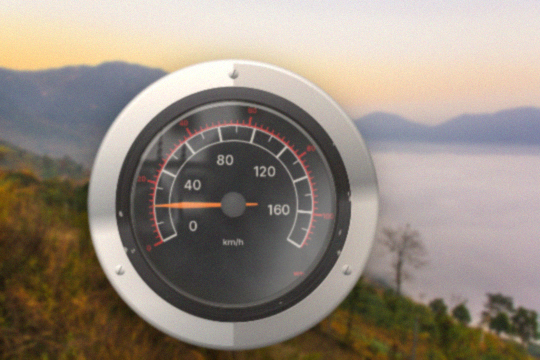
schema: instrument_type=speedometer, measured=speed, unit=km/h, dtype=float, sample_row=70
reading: 20
